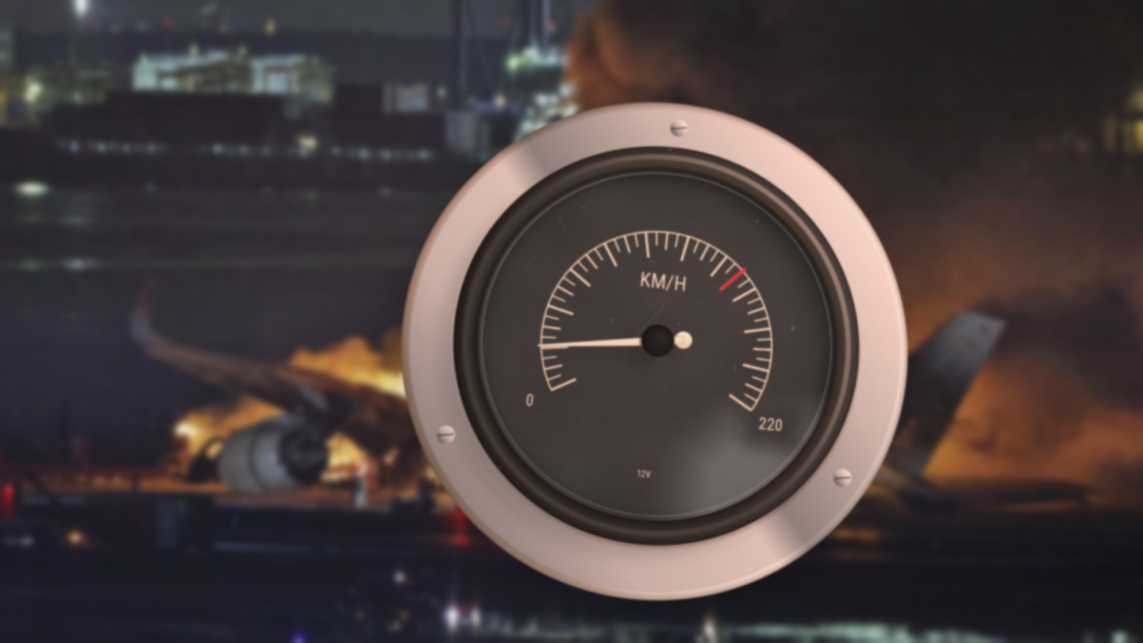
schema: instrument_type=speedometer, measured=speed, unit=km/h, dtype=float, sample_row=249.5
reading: 20
